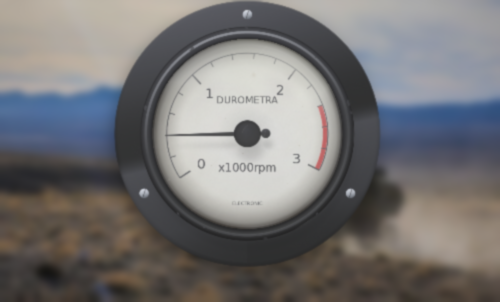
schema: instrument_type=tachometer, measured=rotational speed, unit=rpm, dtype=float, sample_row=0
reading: 400
